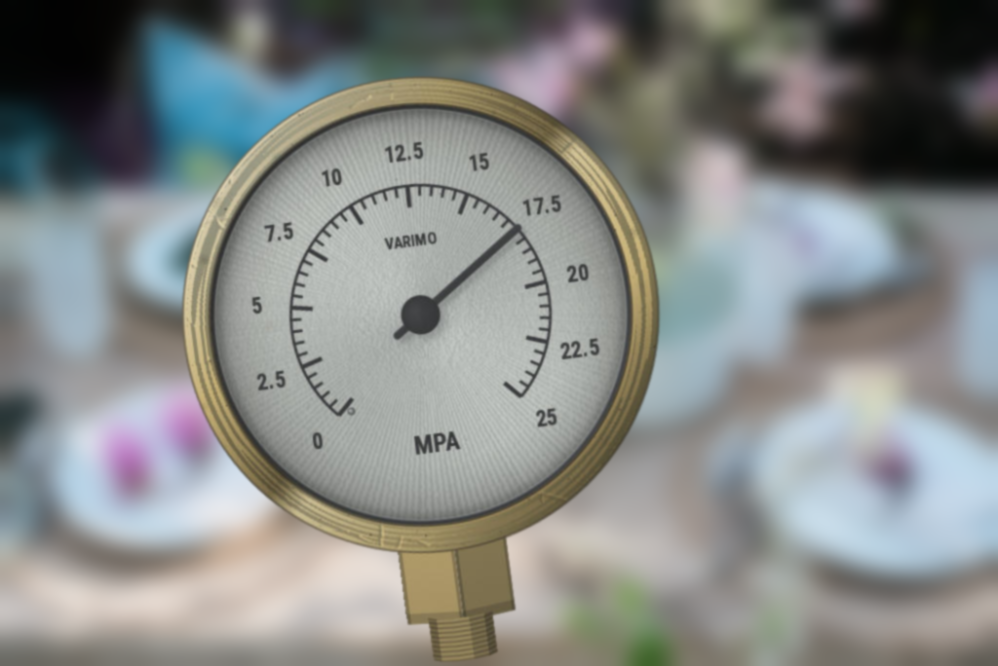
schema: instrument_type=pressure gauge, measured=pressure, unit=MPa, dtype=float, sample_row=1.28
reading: 17.5
